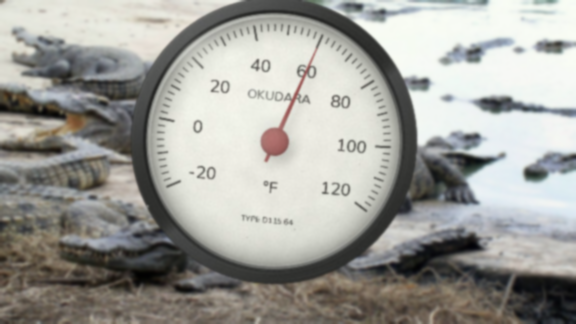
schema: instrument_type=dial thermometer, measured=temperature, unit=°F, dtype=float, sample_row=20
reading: 60
